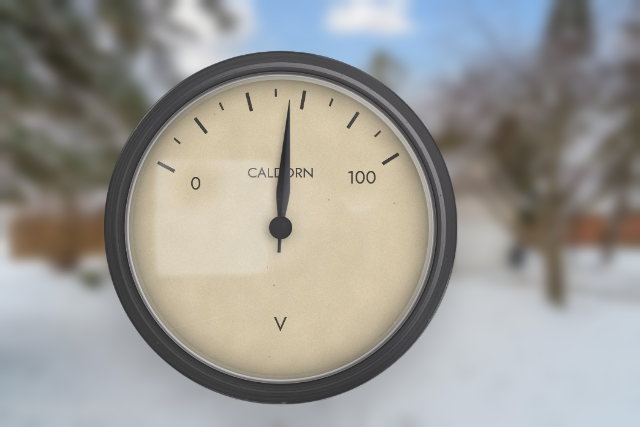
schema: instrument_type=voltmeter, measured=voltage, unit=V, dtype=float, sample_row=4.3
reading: 55
